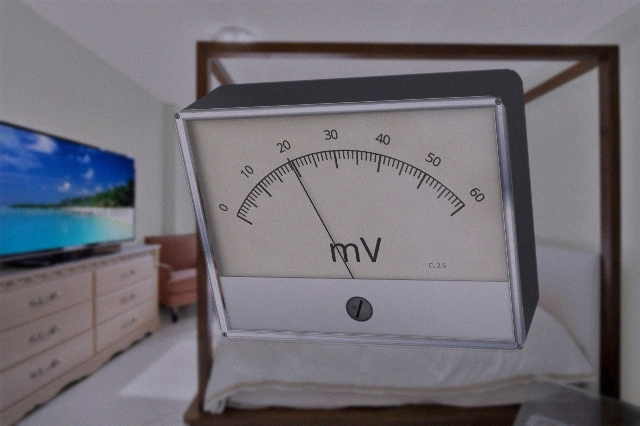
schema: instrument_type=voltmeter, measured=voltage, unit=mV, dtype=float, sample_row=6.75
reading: 20
